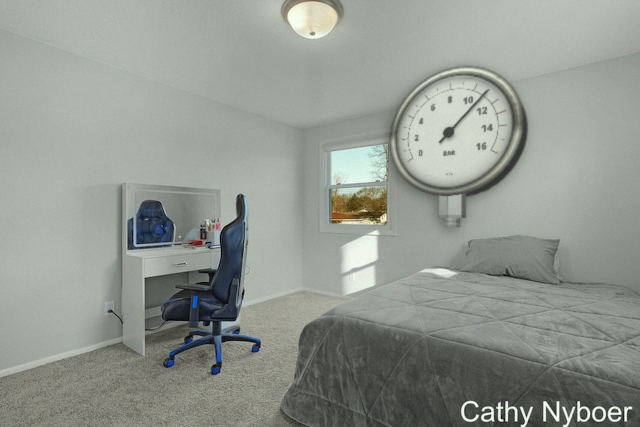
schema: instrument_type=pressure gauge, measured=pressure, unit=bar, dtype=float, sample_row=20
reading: 11
